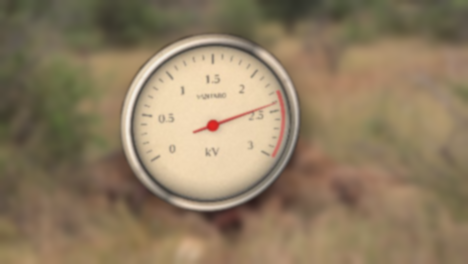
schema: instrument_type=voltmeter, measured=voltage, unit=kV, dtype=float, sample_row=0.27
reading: 2.4
